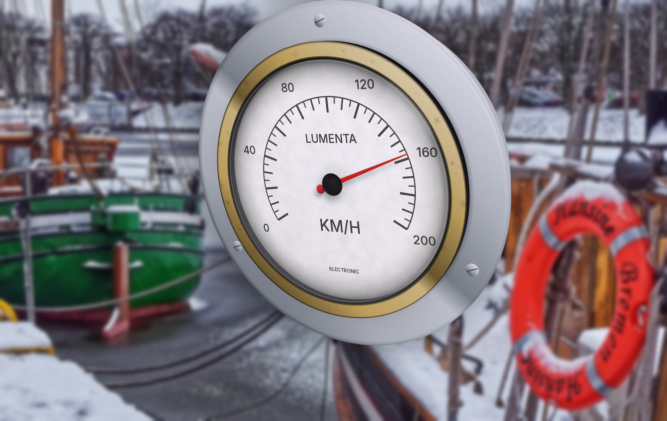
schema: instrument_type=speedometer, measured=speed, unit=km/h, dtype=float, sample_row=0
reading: 157.5
